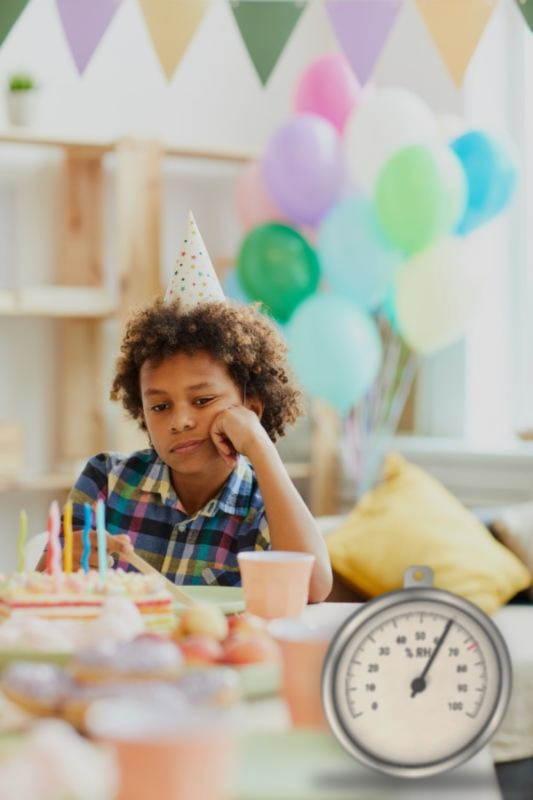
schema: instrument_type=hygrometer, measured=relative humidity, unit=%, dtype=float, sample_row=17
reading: 60
